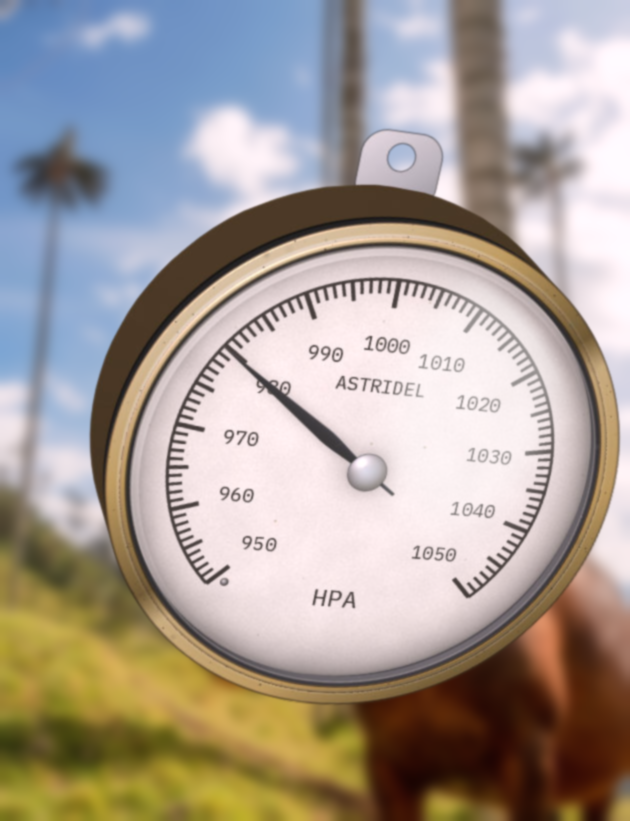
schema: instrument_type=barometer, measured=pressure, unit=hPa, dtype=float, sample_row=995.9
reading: 980
